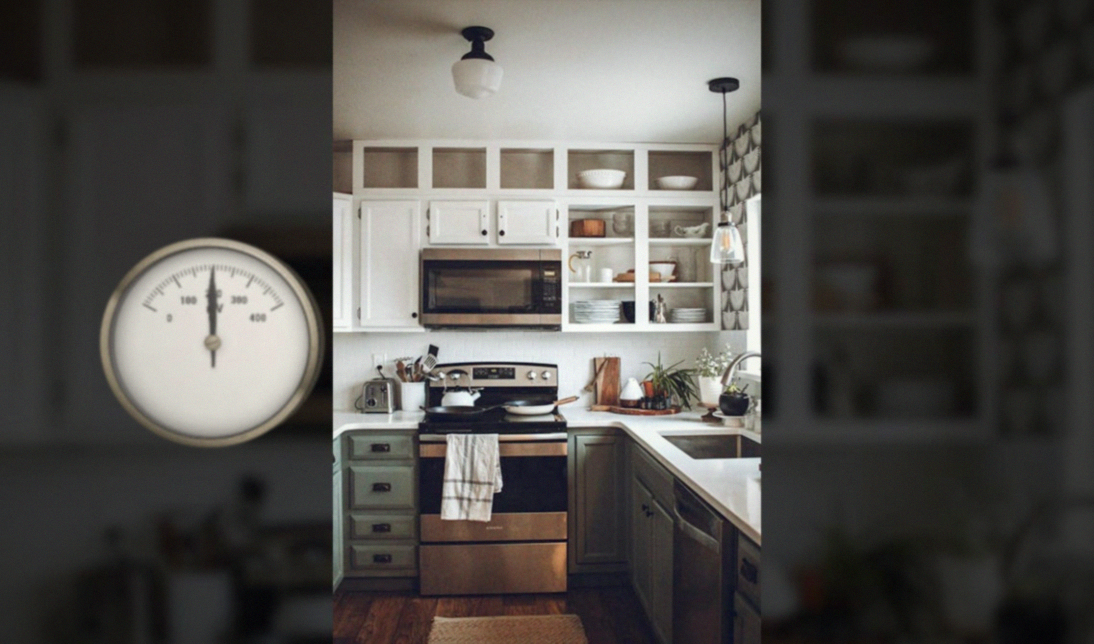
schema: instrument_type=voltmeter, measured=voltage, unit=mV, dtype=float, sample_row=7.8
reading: 200
